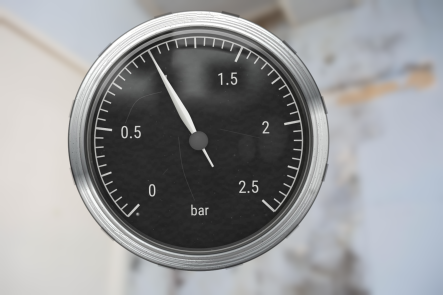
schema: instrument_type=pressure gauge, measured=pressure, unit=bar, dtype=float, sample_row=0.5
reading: 1
